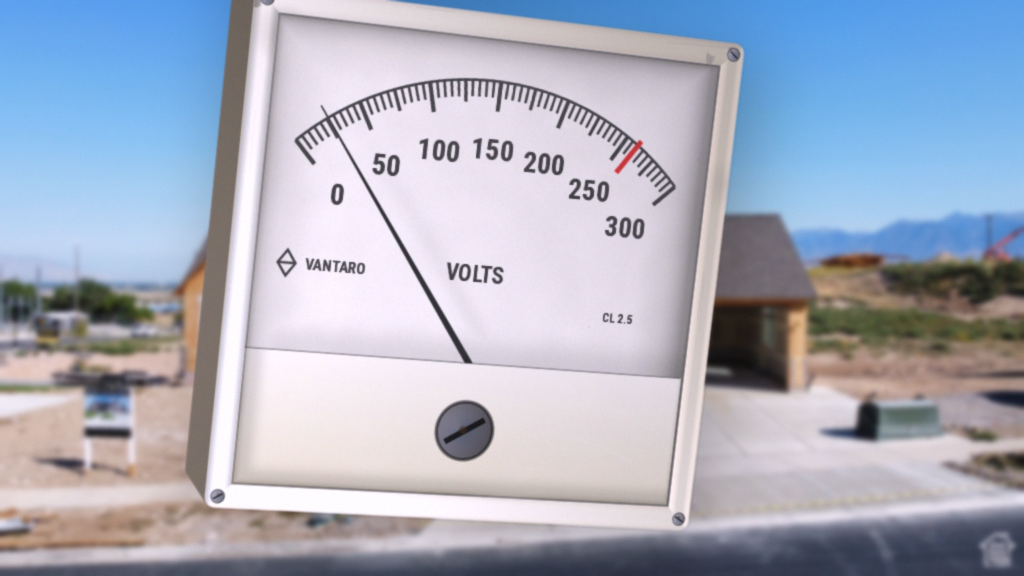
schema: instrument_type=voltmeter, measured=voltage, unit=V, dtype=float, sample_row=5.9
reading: 25
